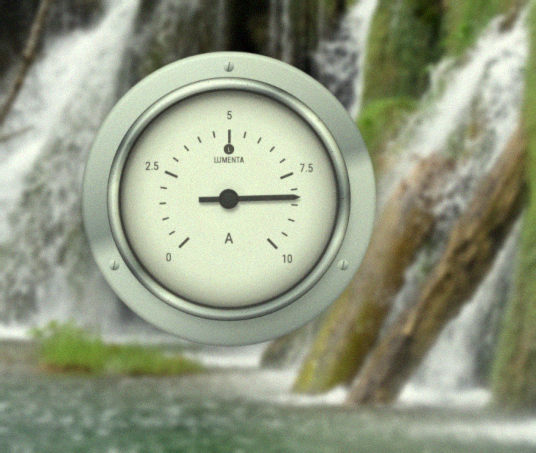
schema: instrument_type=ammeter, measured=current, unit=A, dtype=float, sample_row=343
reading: 8.25
